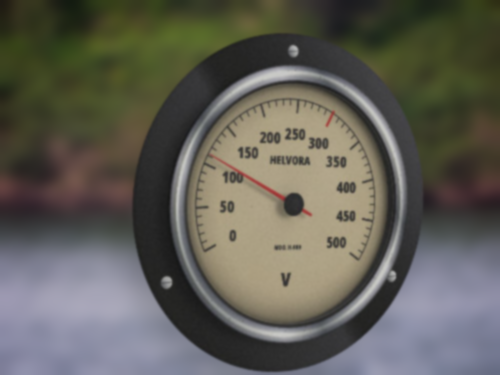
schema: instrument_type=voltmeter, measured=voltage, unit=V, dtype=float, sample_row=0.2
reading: 110
